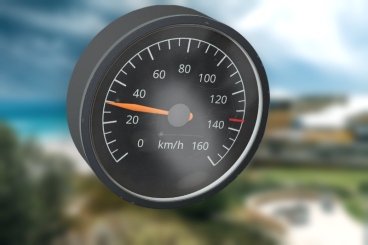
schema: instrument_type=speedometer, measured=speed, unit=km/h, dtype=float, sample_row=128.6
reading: 30
